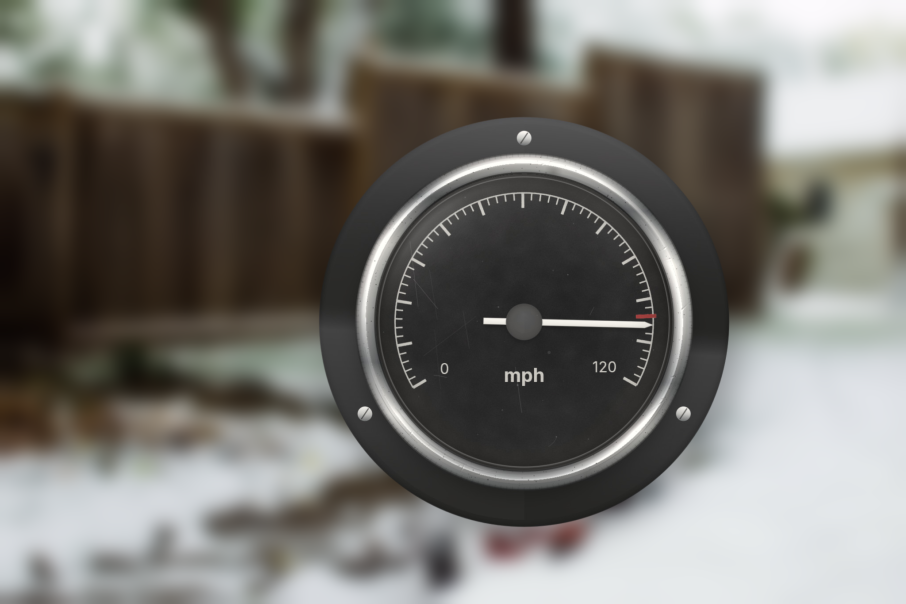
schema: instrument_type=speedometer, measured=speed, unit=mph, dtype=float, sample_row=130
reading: 106
